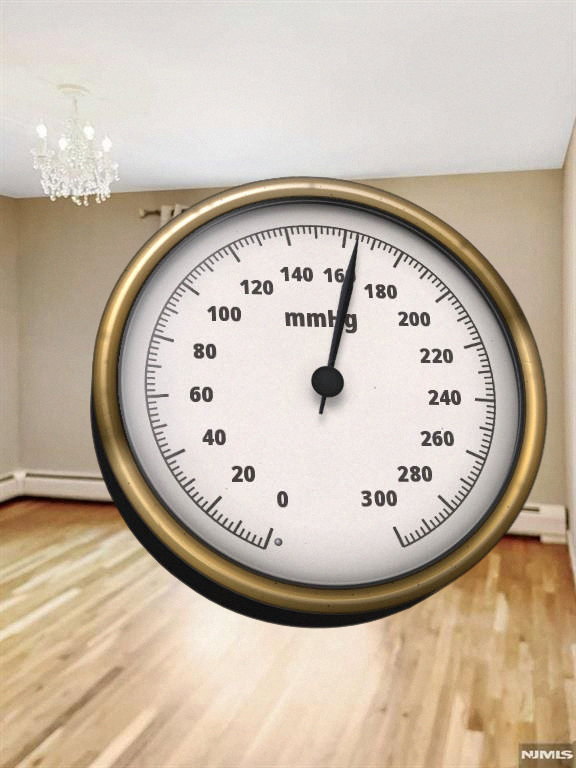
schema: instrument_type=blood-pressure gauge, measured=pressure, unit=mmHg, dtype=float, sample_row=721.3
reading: 164
